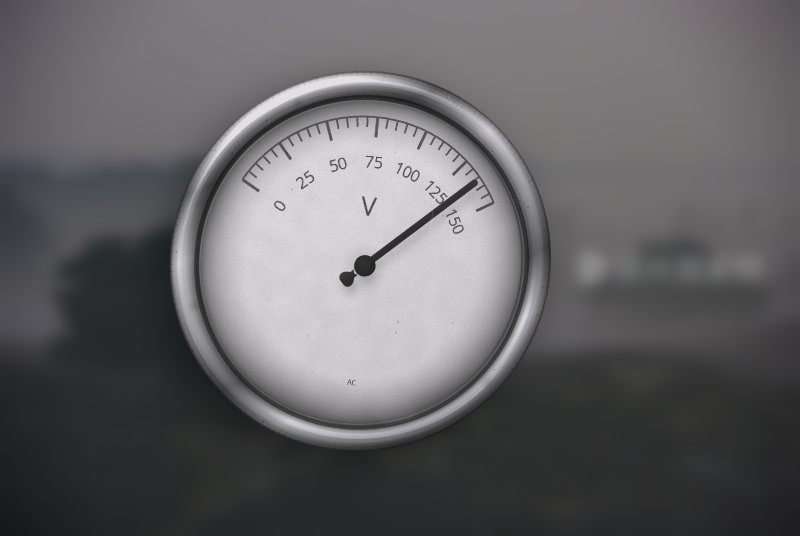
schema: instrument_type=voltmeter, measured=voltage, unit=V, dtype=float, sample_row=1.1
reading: 135
